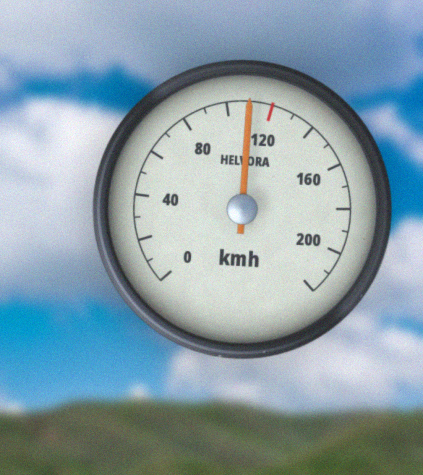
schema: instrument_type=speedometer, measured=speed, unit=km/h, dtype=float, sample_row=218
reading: 110
